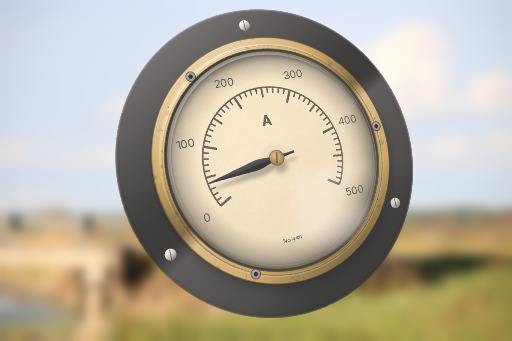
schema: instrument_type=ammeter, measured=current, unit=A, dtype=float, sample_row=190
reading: 40
